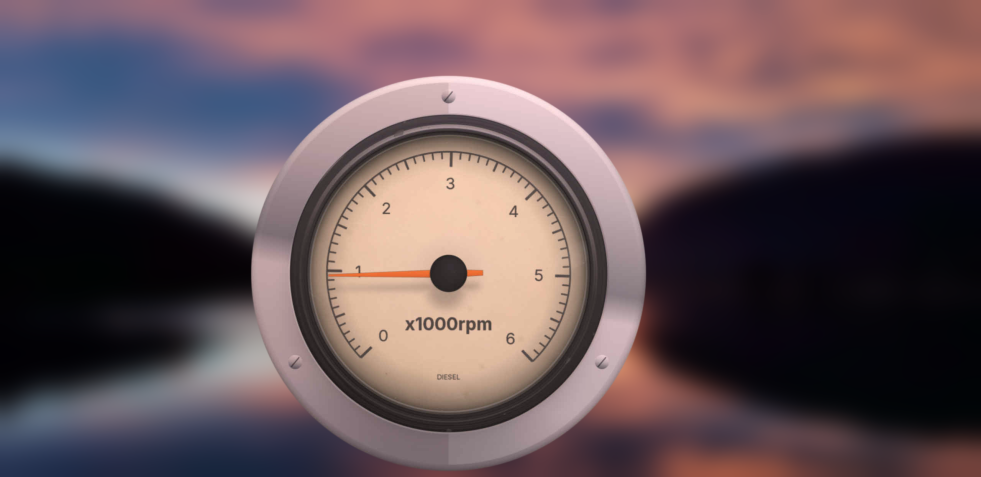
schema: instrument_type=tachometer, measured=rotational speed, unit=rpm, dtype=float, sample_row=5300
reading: 950
